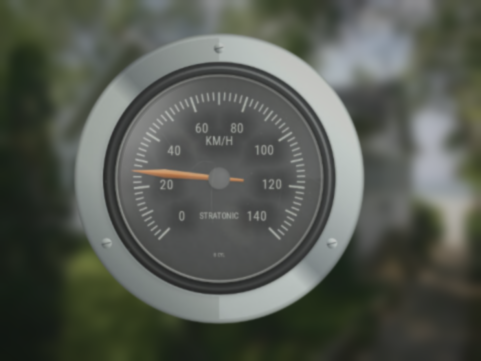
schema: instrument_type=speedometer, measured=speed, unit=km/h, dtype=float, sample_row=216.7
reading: 26
